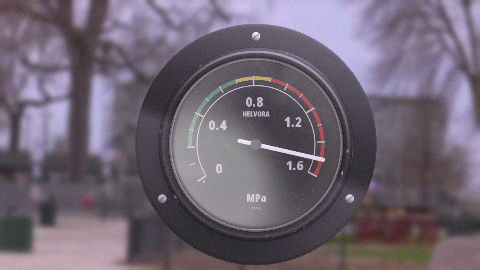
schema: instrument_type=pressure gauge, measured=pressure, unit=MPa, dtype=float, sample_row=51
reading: 1.5
